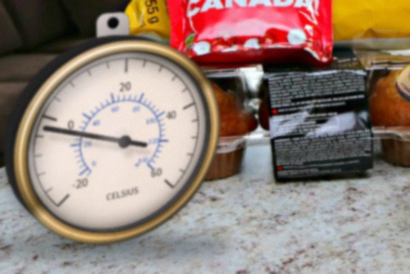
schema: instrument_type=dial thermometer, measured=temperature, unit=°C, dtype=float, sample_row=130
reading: -2
